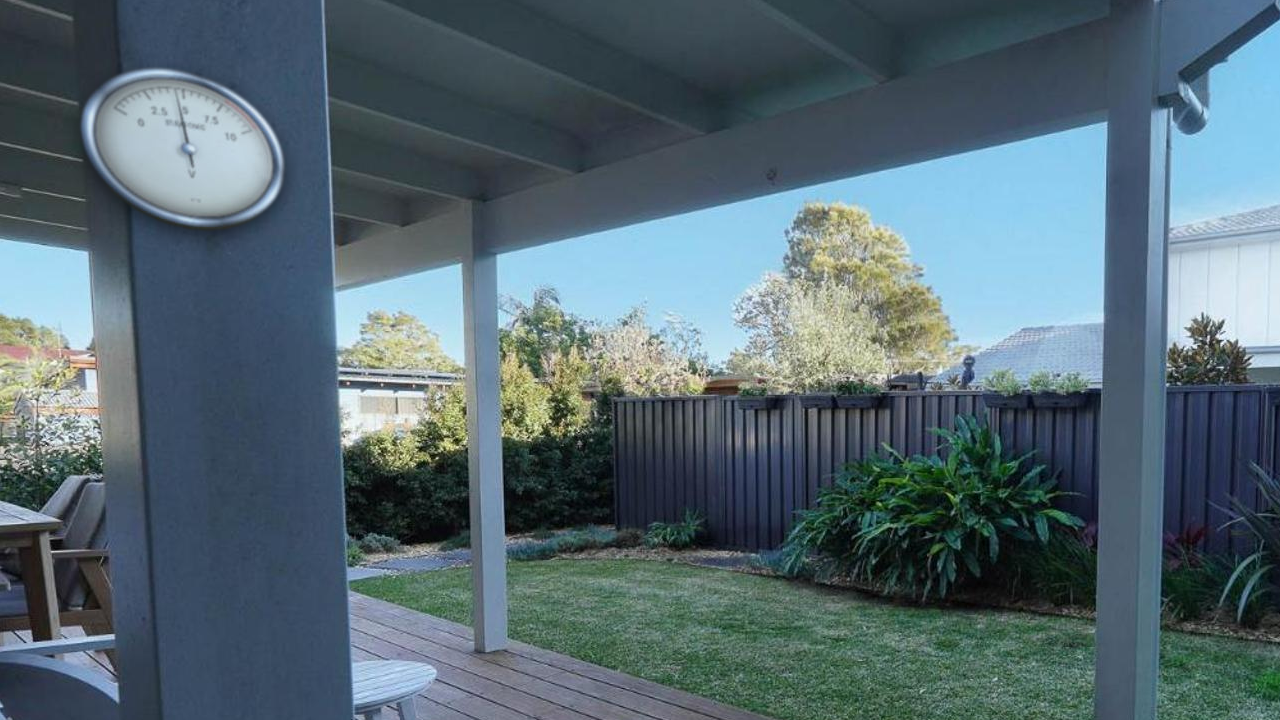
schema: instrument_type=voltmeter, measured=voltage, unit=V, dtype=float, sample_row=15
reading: 4.5
